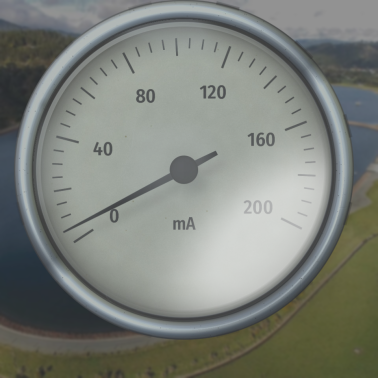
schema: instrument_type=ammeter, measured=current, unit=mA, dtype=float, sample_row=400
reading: 5
